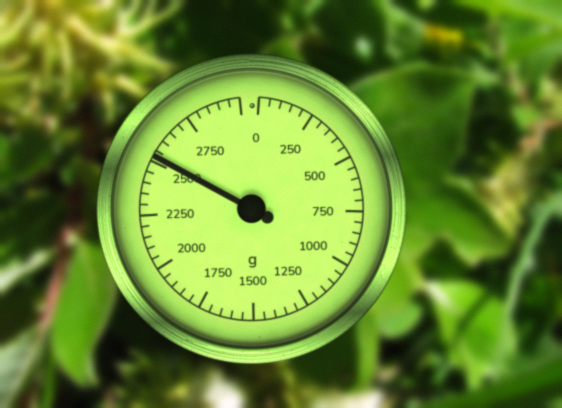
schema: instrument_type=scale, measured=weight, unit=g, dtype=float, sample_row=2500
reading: 2525
